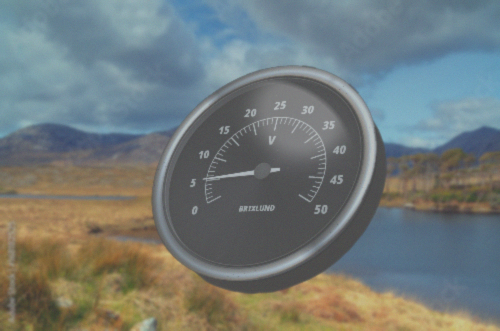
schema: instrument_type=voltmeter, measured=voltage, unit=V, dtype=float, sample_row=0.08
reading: 5
